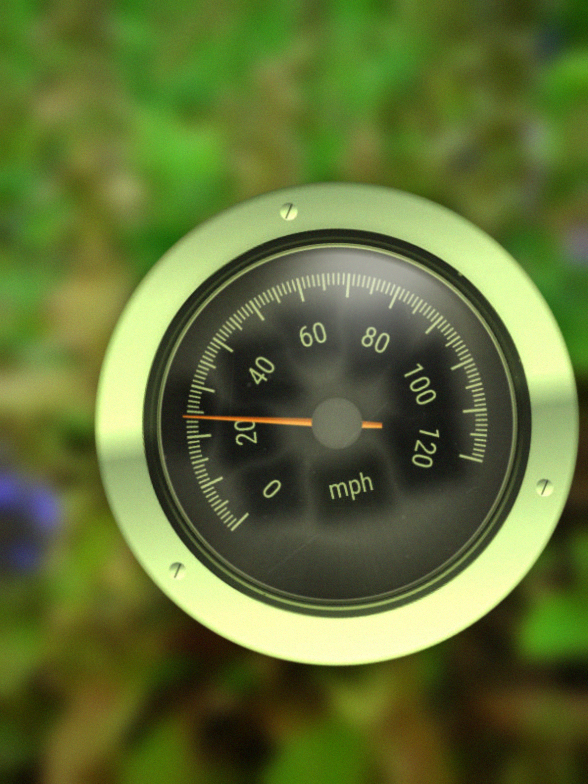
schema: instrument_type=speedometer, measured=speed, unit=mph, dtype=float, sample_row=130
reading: 24
